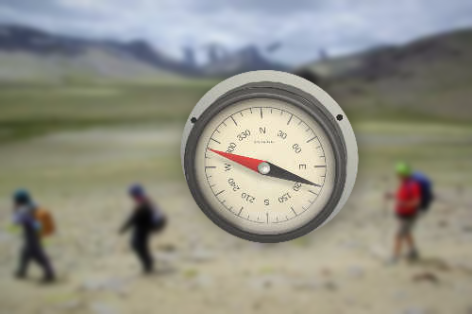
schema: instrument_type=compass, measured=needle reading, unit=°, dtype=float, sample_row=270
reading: 290
